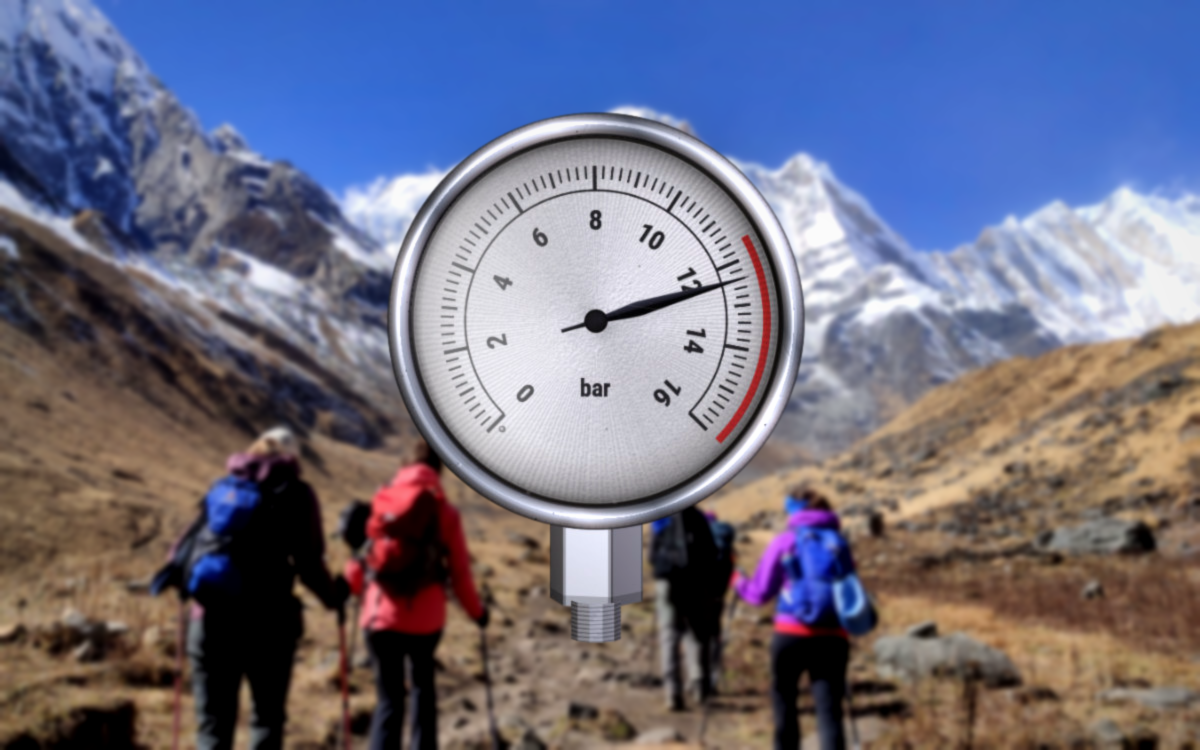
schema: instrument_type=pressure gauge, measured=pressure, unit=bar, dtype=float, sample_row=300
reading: 12.4
